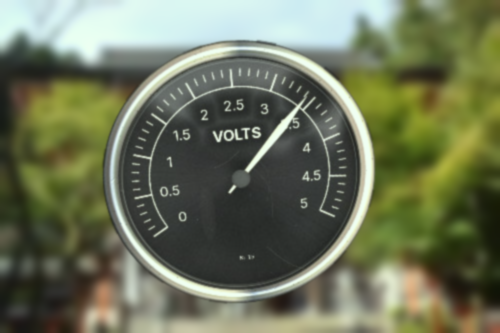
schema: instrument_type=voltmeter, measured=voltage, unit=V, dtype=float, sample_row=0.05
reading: 3.4
